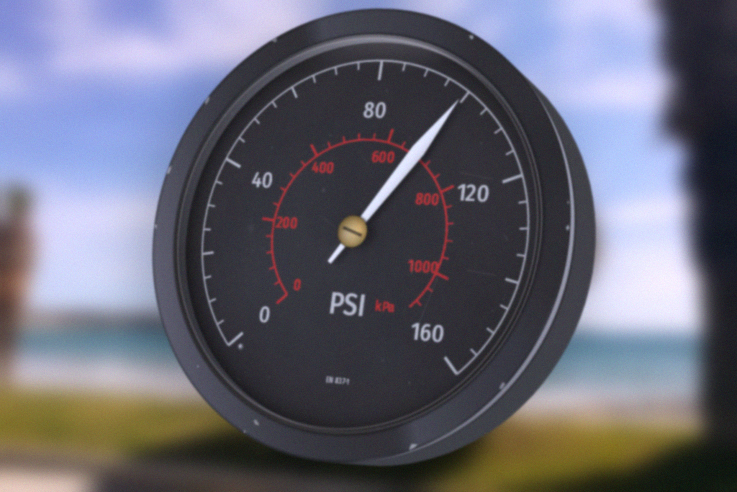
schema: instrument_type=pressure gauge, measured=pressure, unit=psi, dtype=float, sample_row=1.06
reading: 100
